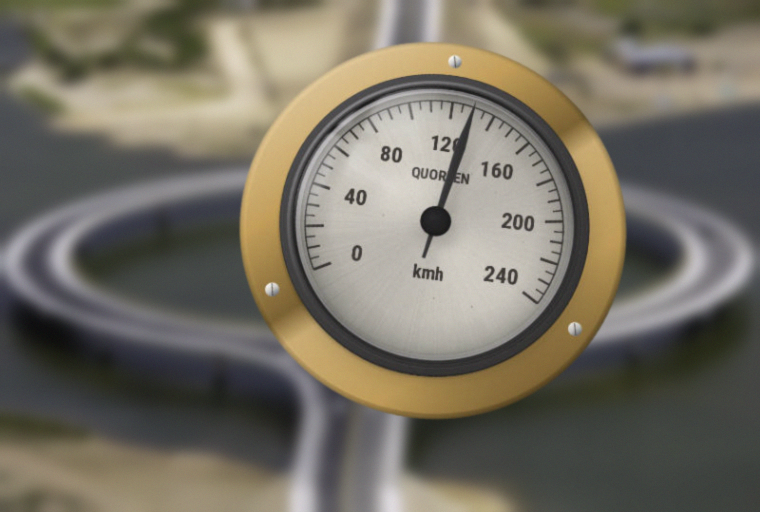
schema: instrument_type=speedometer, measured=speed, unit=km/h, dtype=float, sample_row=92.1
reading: 130
